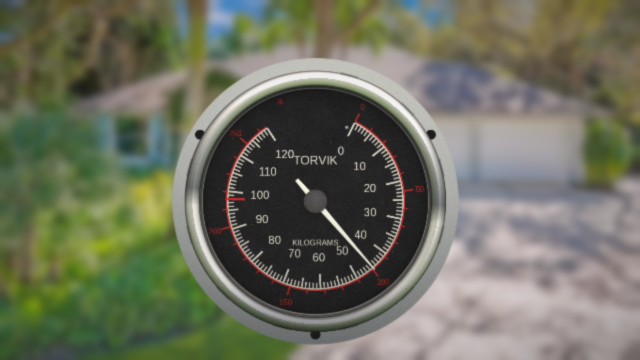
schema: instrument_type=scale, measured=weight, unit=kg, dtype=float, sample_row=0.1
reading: 45
